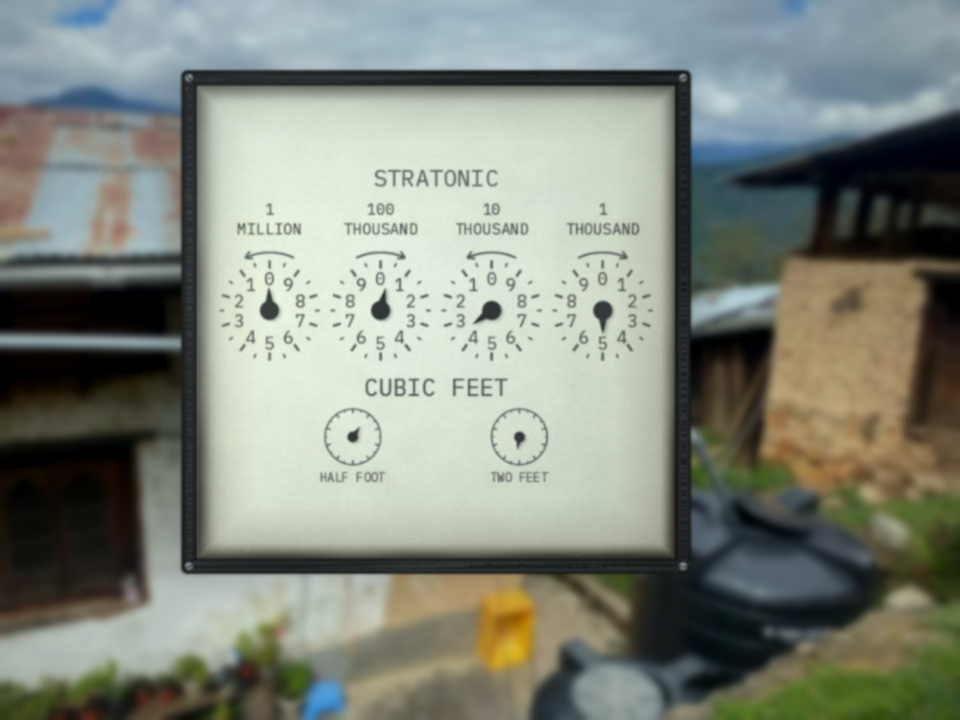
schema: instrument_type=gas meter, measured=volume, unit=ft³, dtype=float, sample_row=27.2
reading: 3500
